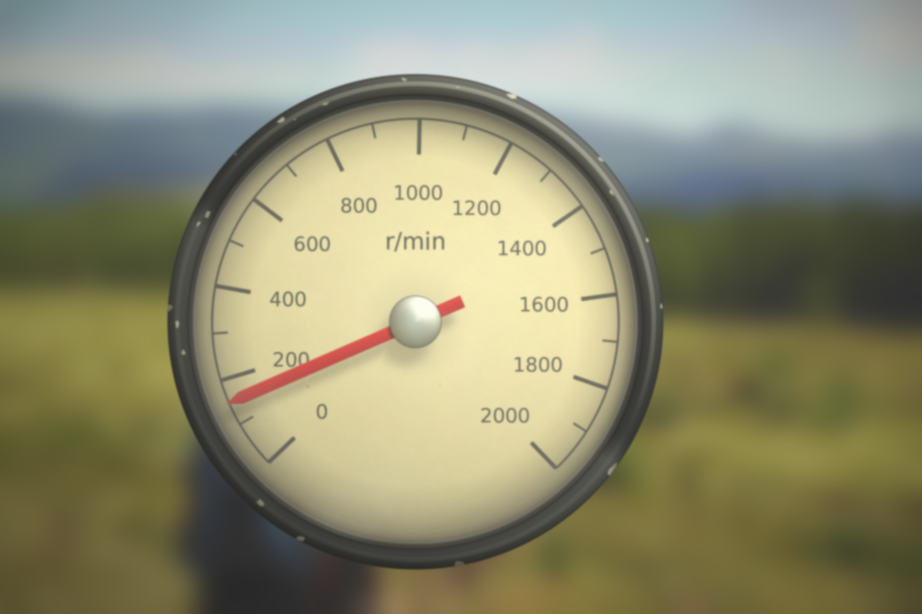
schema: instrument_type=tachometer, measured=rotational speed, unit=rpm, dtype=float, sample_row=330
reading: 150
